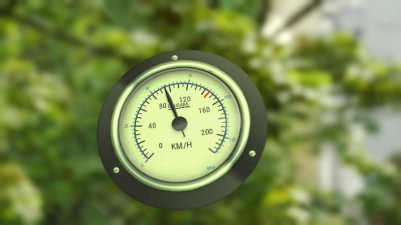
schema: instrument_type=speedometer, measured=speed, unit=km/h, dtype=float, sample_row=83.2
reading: 95
